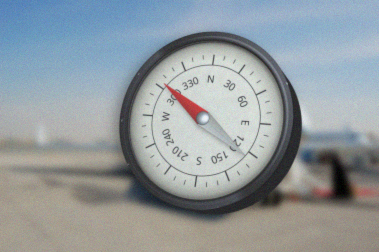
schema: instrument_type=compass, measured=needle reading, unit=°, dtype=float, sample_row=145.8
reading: 305
